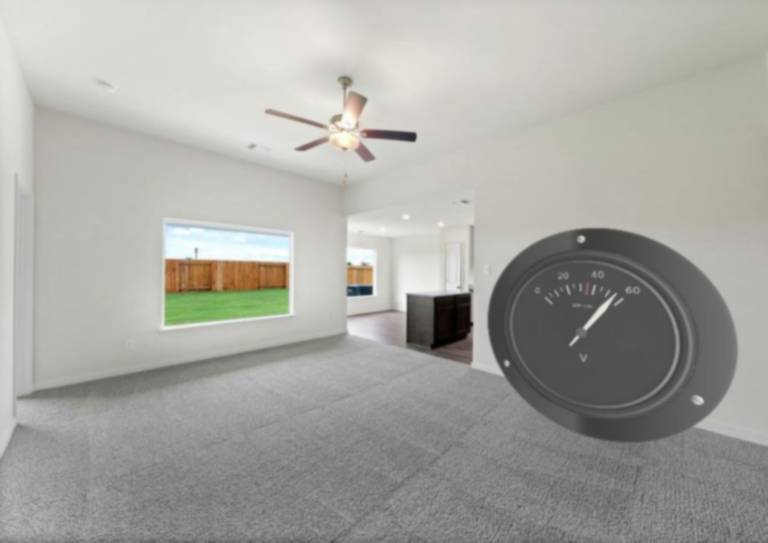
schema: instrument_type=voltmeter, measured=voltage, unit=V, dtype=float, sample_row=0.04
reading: 55
